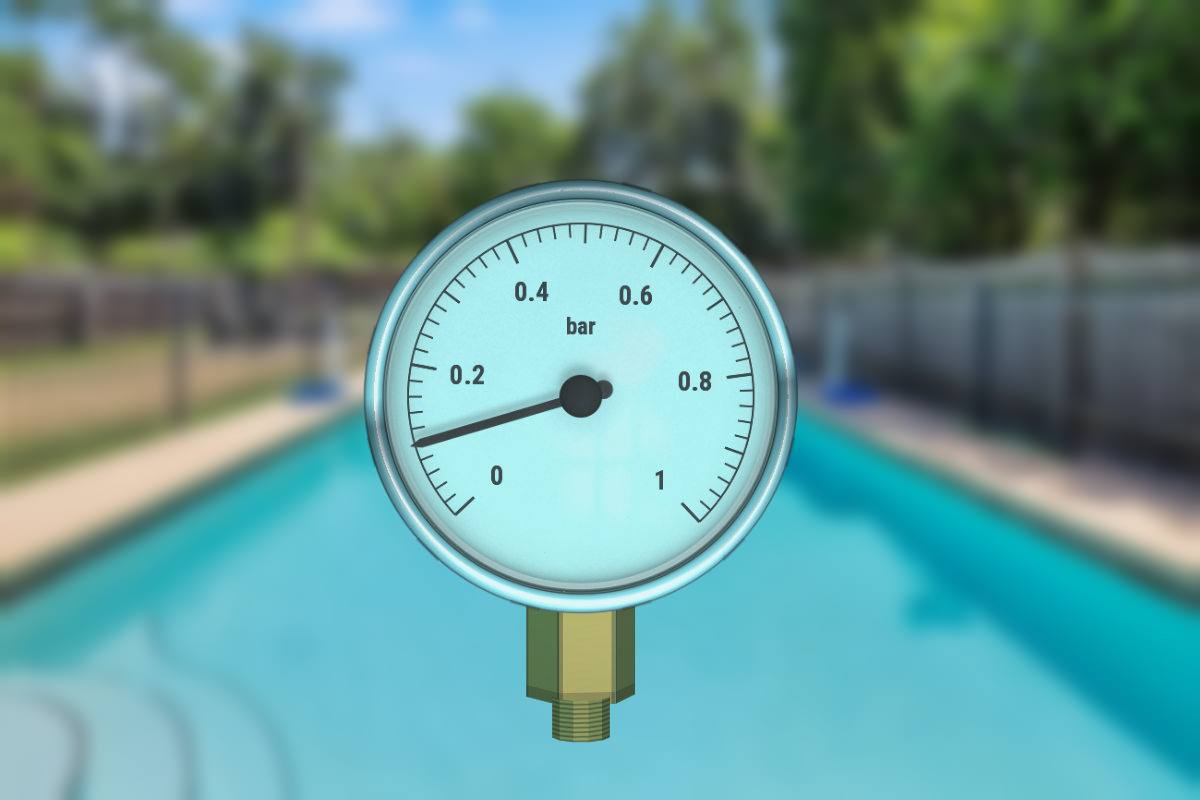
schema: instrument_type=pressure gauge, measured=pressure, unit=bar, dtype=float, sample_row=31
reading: 0.1
